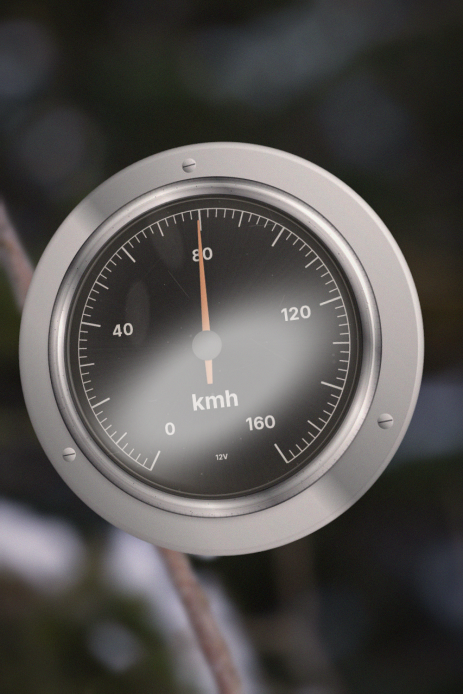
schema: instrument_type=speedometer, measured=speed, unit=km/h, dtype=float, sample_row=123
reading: 80
